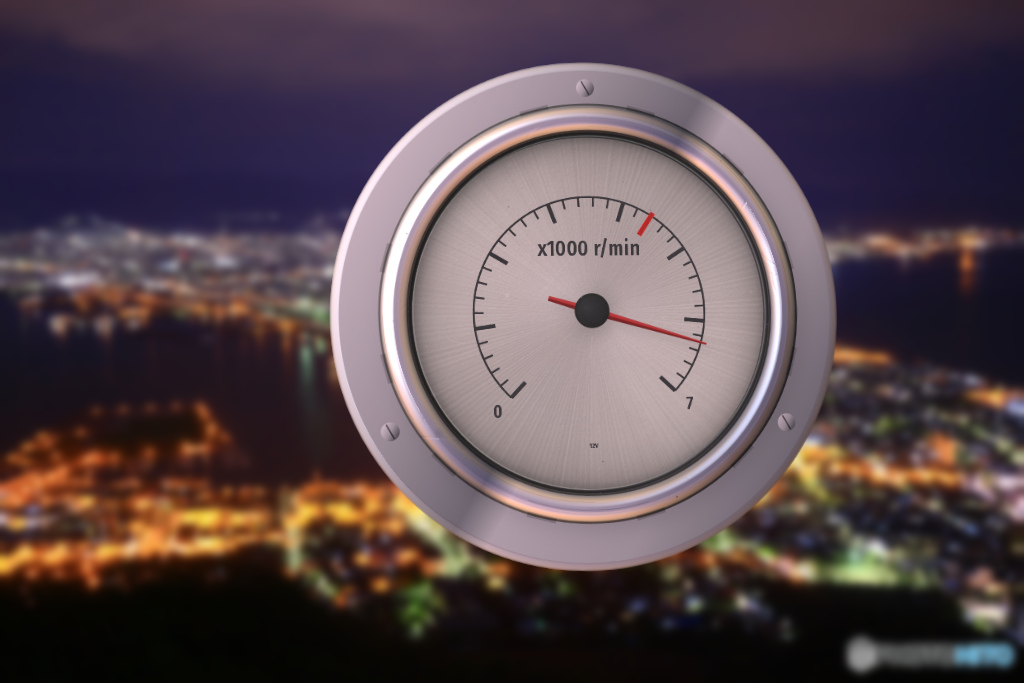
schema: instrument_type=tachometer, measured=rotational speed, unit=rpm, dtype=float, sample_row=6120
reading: 6300
